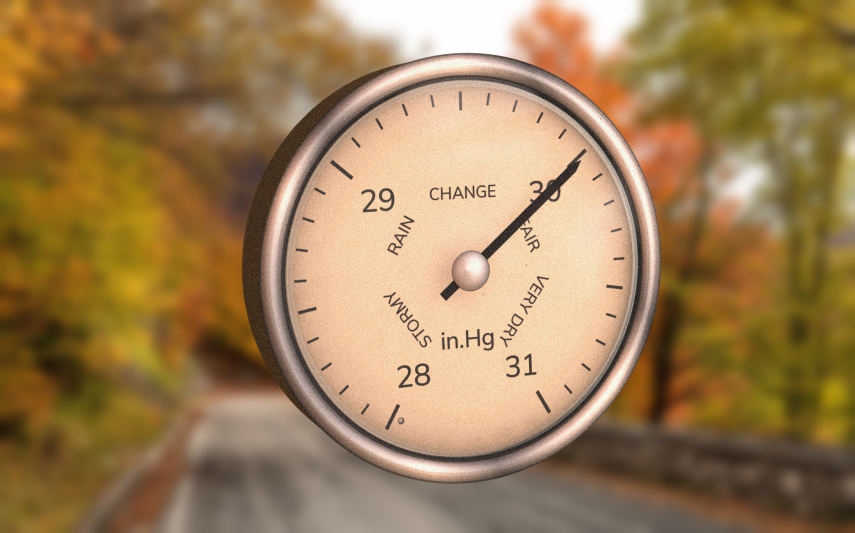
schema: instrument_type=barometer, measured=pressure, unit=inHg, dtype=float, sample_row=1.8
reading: 30
